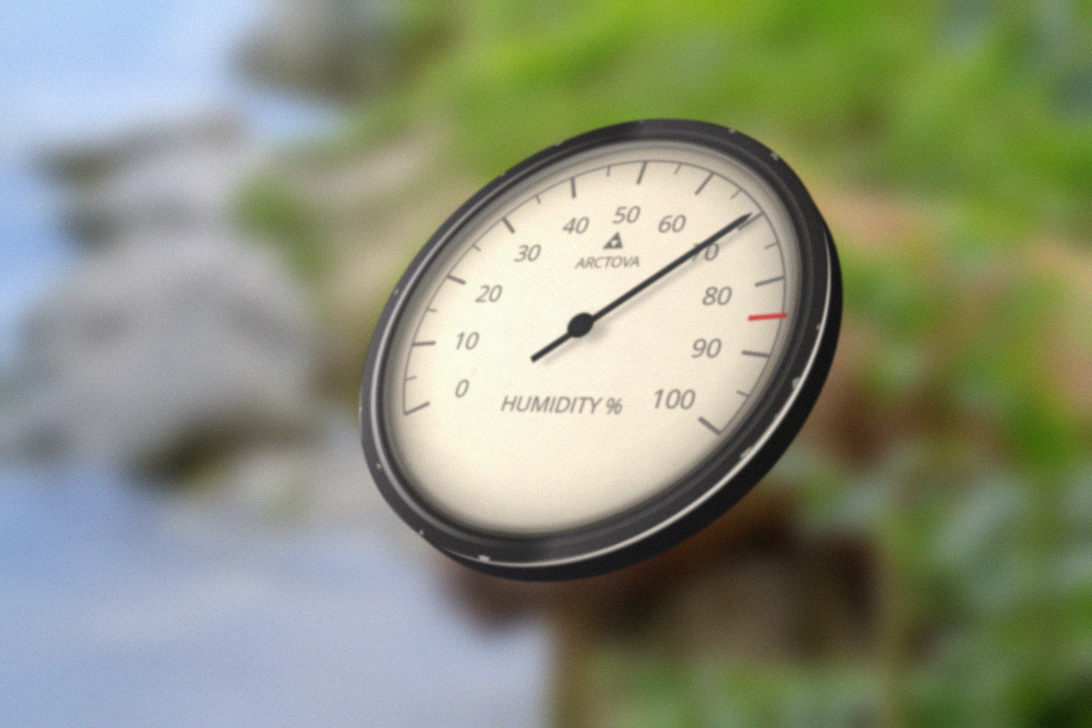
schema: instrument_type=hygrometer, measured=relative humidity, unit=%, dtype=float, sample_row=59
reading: 70
